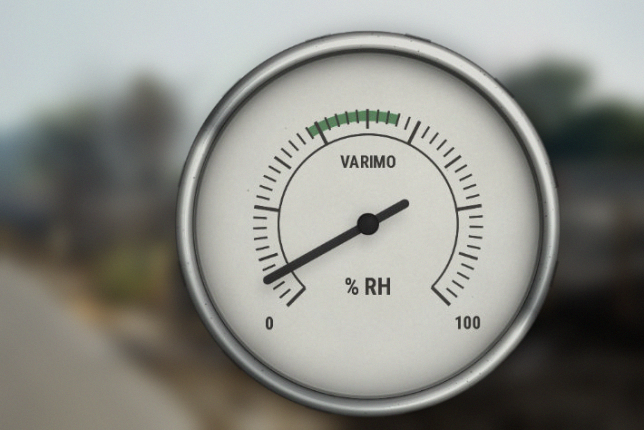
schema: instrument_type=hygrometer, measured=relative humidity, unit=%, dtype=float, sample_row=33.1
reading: 6
